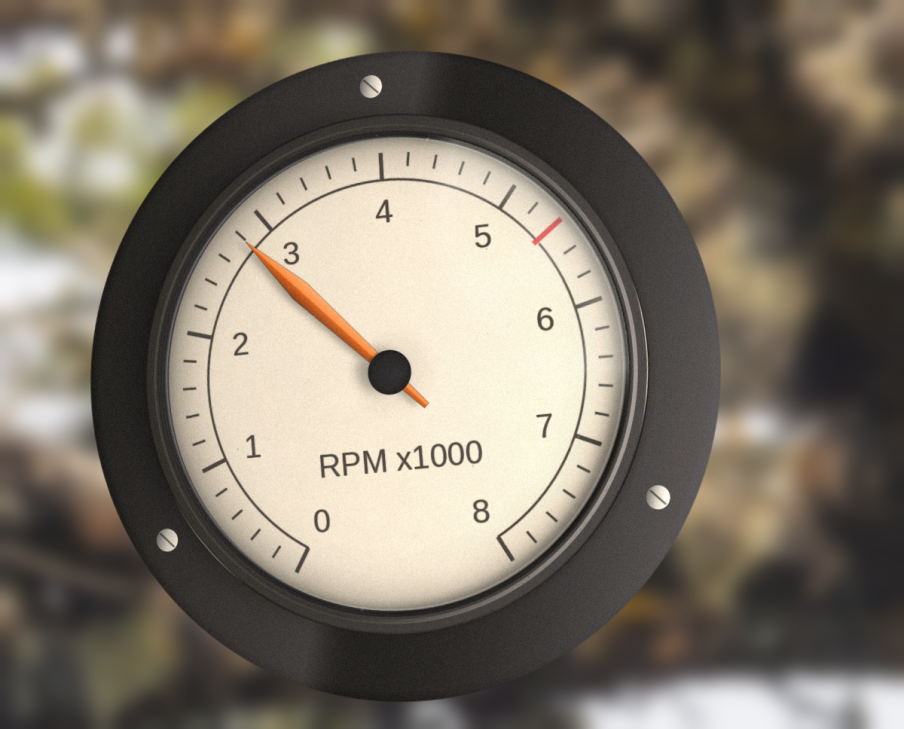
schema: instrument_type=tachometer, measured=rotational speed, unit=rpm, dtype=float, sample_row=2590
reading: 2800
